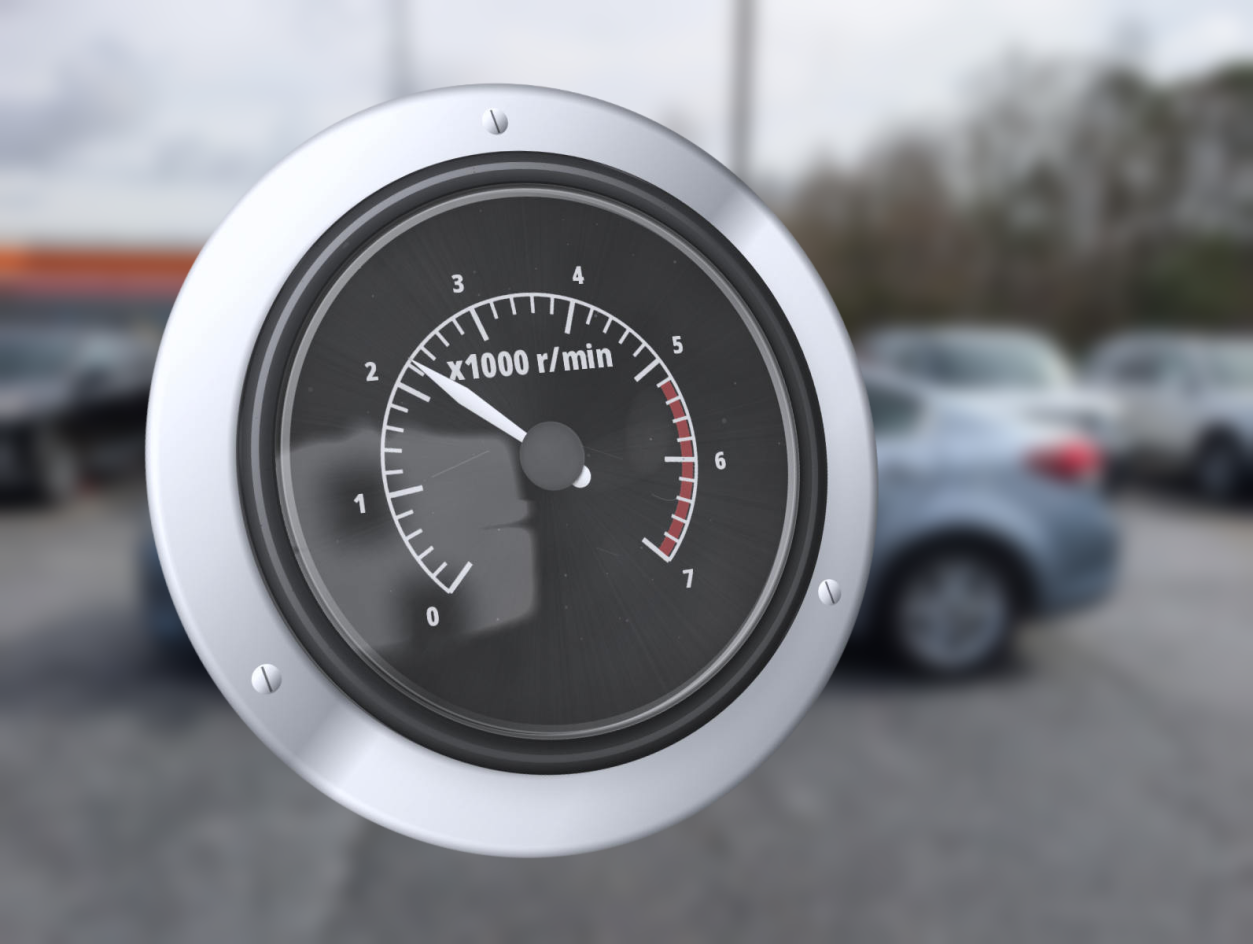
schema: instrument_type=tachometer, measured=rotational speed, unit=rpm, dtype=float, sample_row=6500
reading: 2200
